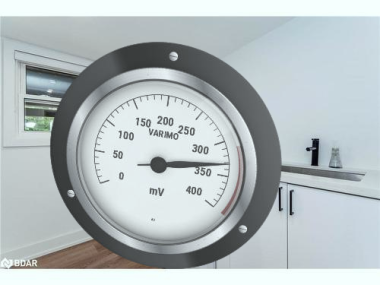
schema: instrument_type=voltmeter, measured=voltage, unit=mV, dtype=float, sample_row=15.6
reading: 330
